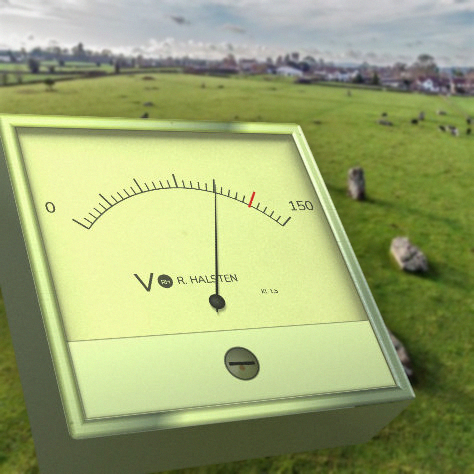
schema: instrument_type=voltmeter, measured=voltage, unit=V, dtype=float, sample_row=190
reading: 100
